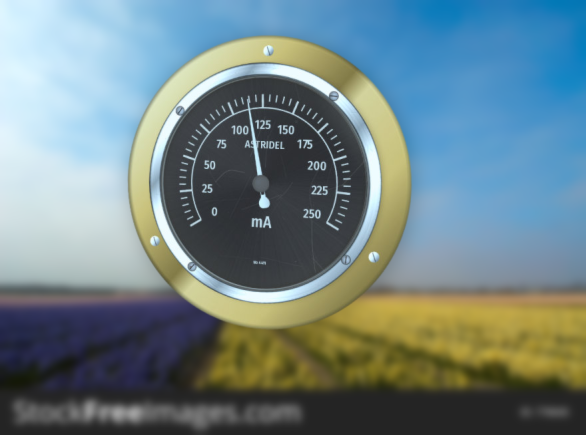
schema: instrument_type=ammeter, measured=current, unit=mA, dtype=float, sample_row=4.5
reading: 115
